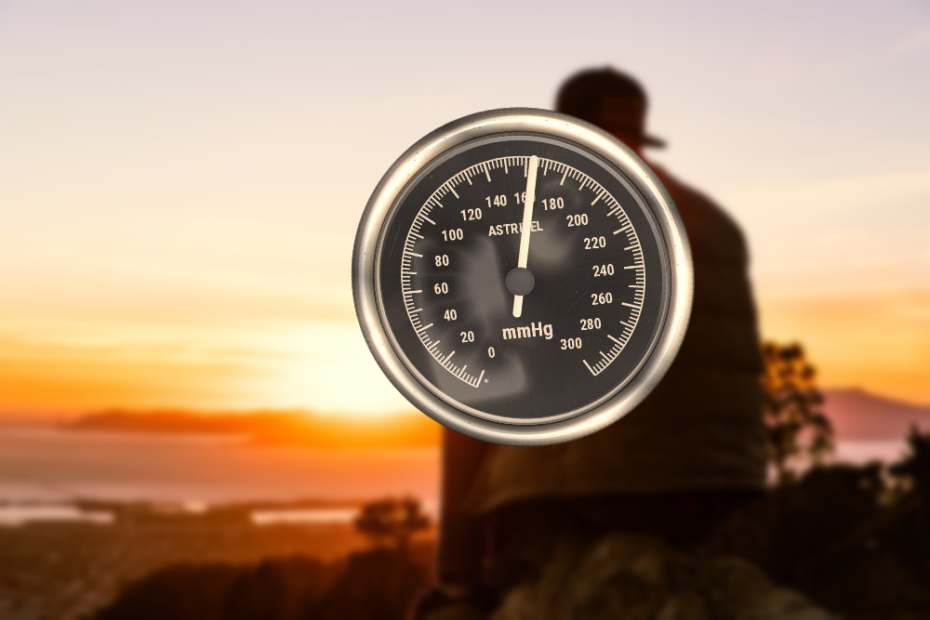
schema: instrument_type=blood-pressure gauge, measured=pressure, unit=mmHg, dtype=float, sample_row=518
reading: 164
